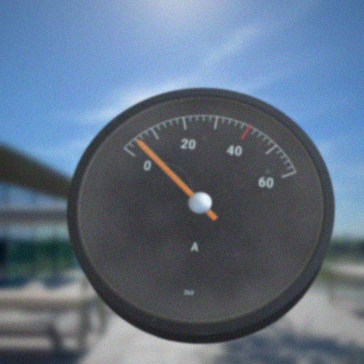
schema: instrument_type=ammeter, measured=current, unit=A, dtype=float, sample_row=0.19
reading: 4
